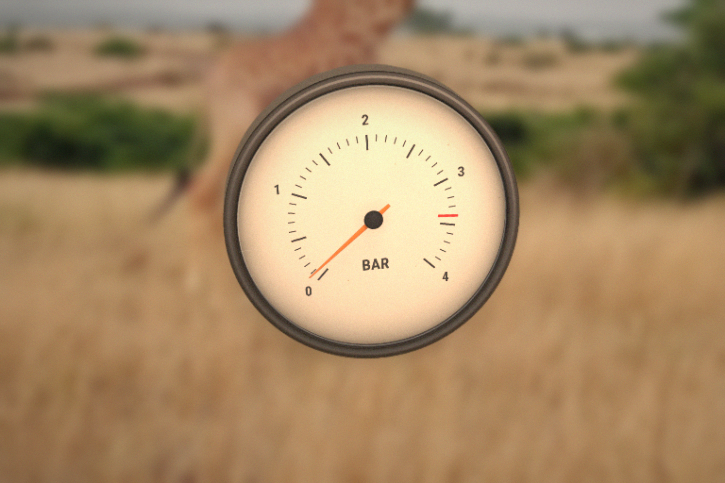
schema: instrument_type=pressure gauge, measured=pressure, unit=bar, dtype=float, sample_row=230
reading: 0.1
